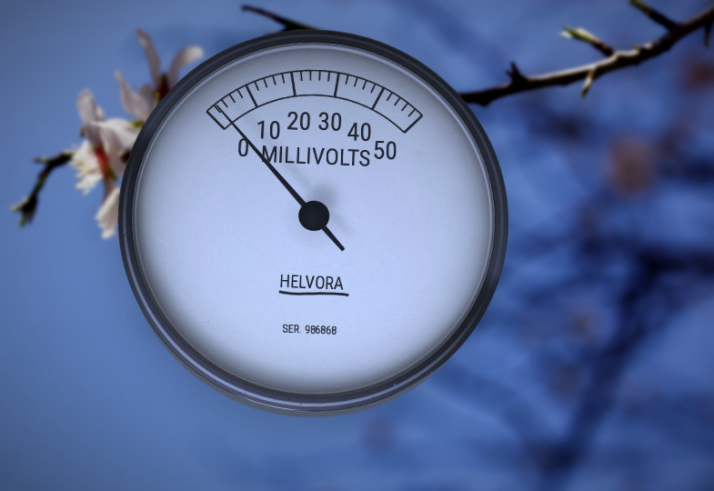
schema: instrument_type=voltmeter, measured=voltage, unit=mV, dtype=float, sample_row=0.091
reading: 2
